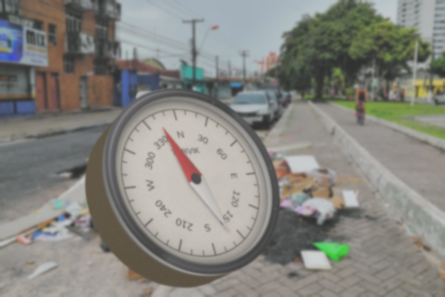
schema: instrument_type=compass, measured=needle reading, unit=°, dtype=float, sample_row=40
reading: 340
